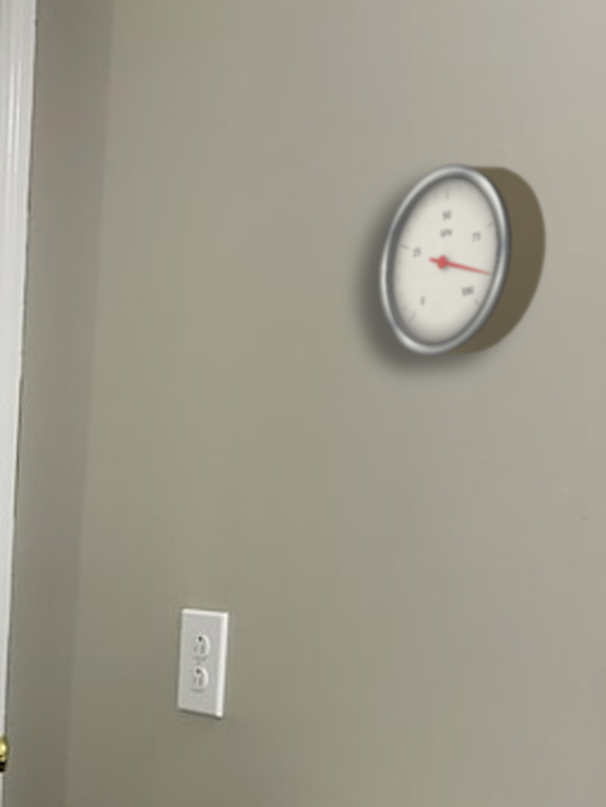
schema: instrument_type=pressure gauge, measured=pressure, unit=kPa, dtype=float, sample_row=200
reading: 90
